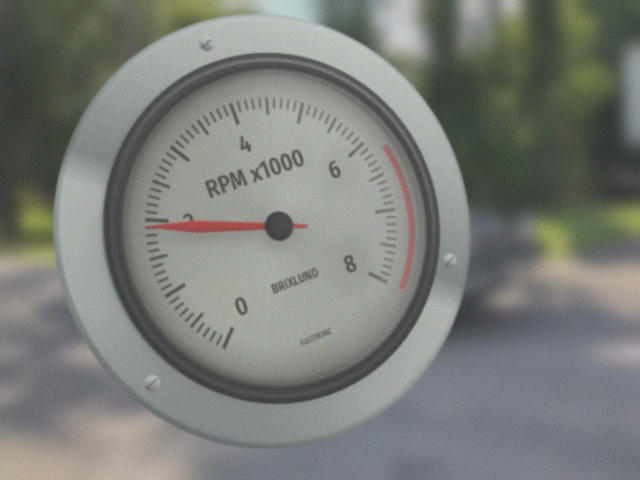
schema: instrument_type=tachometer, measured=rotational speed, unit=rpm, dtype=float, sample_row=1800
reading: 1900
